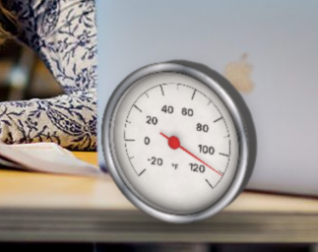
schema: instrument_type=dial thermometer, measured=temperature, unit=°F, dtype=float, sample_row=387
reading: 110
